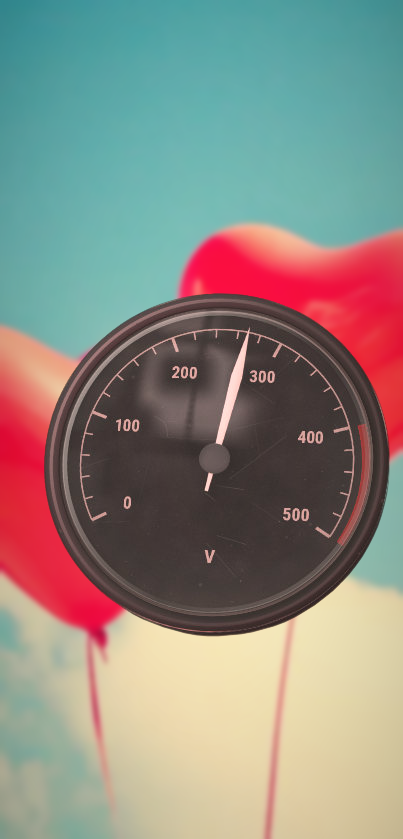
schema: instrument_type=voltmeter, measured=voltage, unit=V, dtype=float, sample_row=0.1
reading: 270
